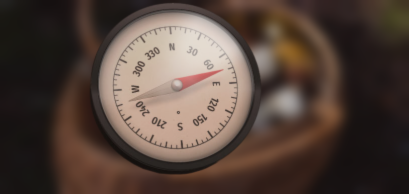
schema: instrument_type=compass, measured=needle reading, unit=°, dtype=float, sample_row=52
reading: 75
